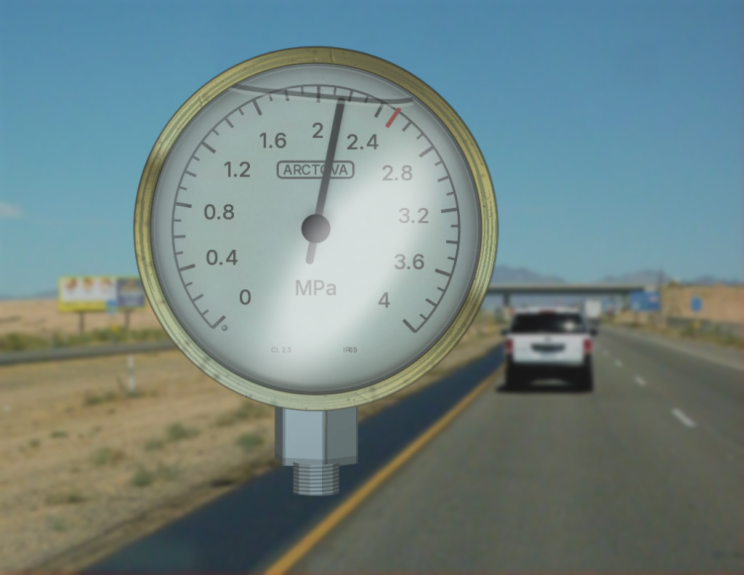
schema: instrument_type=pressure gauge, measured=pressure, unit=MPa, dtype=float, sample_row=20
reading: 2.15
